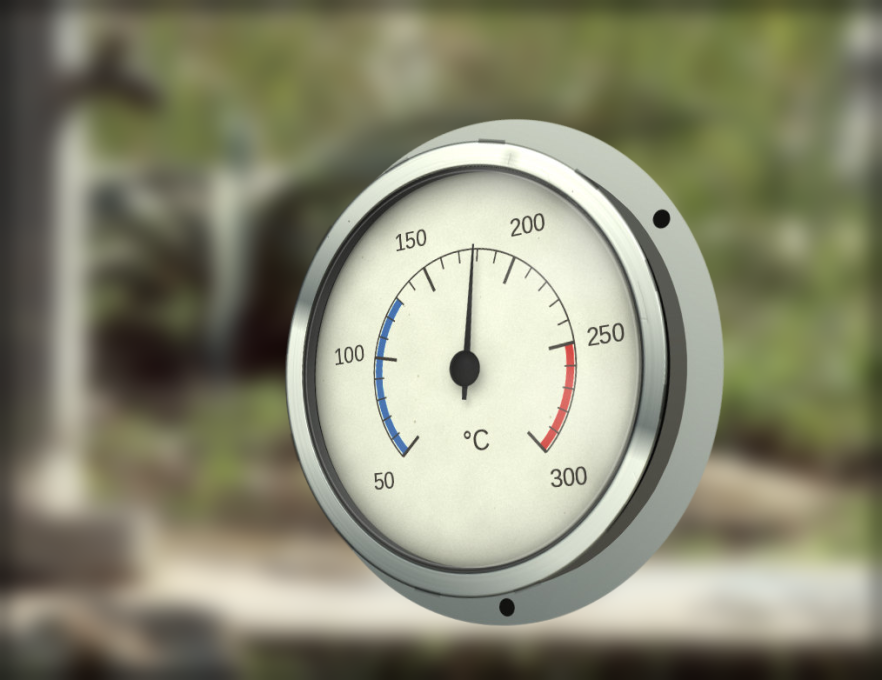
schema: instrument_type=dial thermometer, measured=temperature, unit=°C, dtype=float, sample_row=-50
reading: 180
